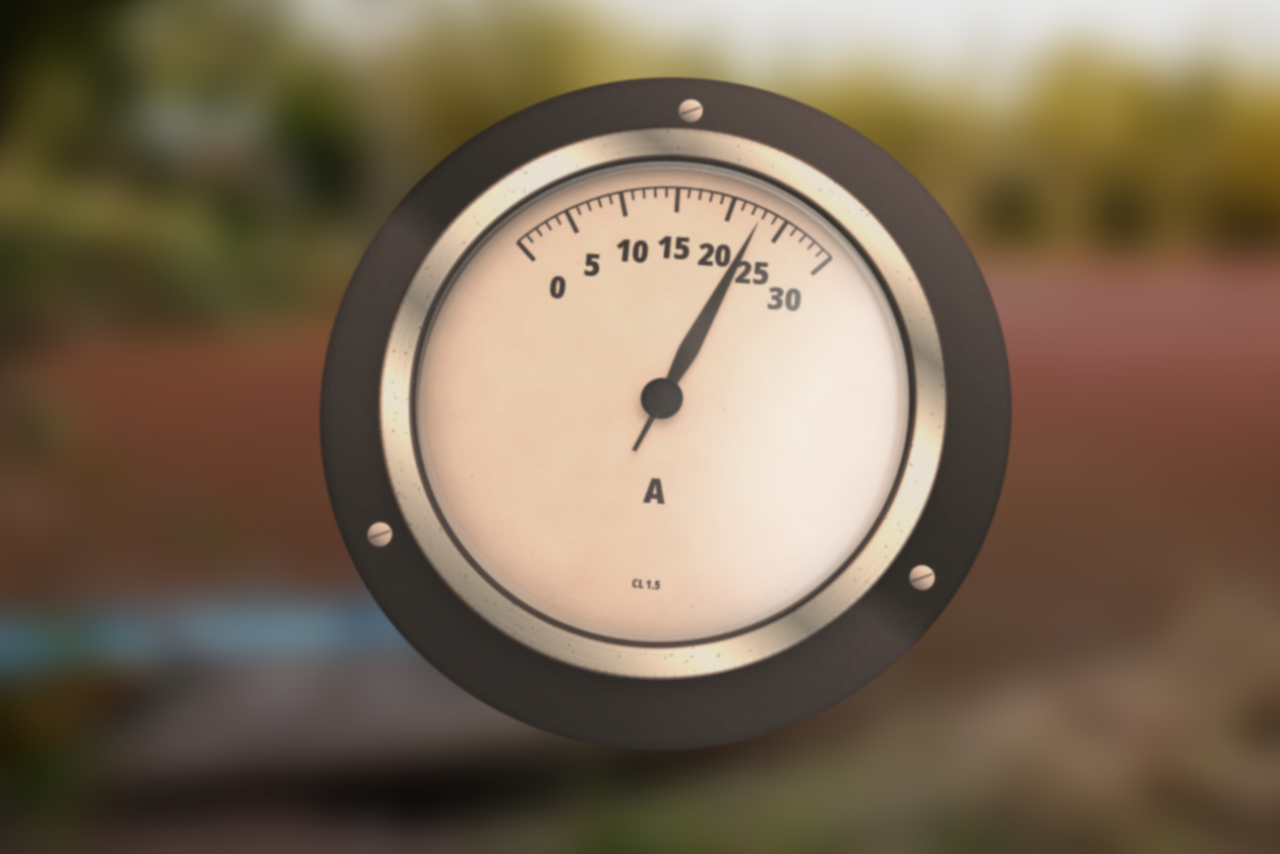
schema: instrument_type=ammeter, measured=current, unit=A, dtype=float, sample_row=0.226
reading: 23
